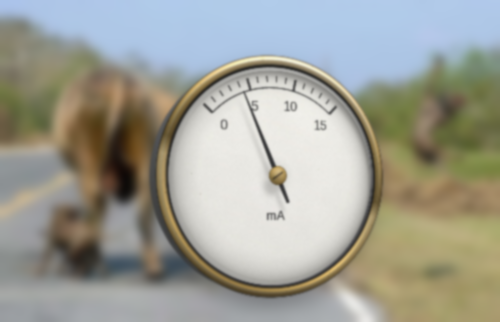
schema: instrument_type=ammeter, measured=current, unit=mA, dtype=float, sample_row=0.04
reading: 4
